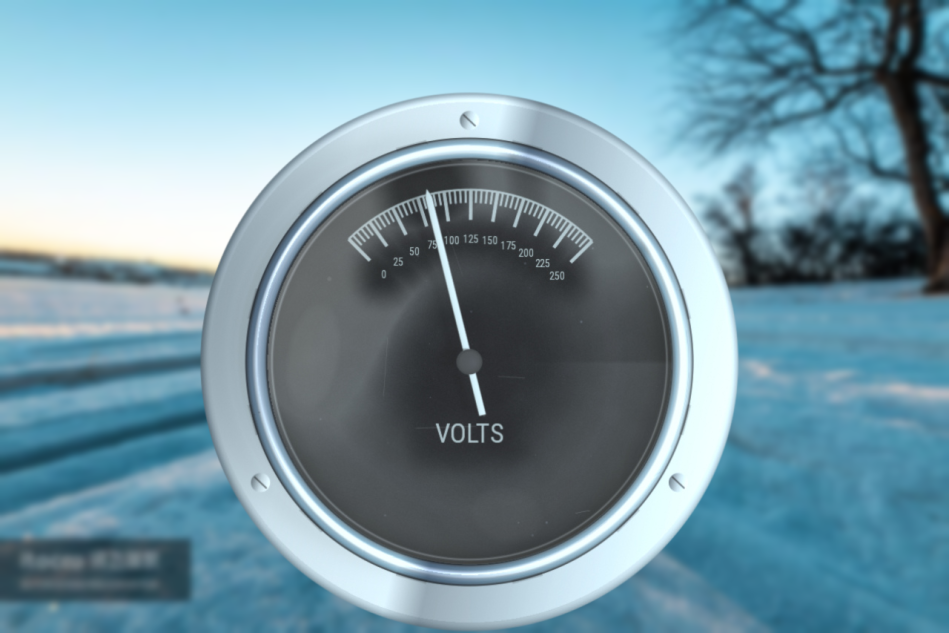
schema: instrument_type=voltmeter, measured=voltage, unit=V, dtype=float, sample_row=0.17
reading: 85
